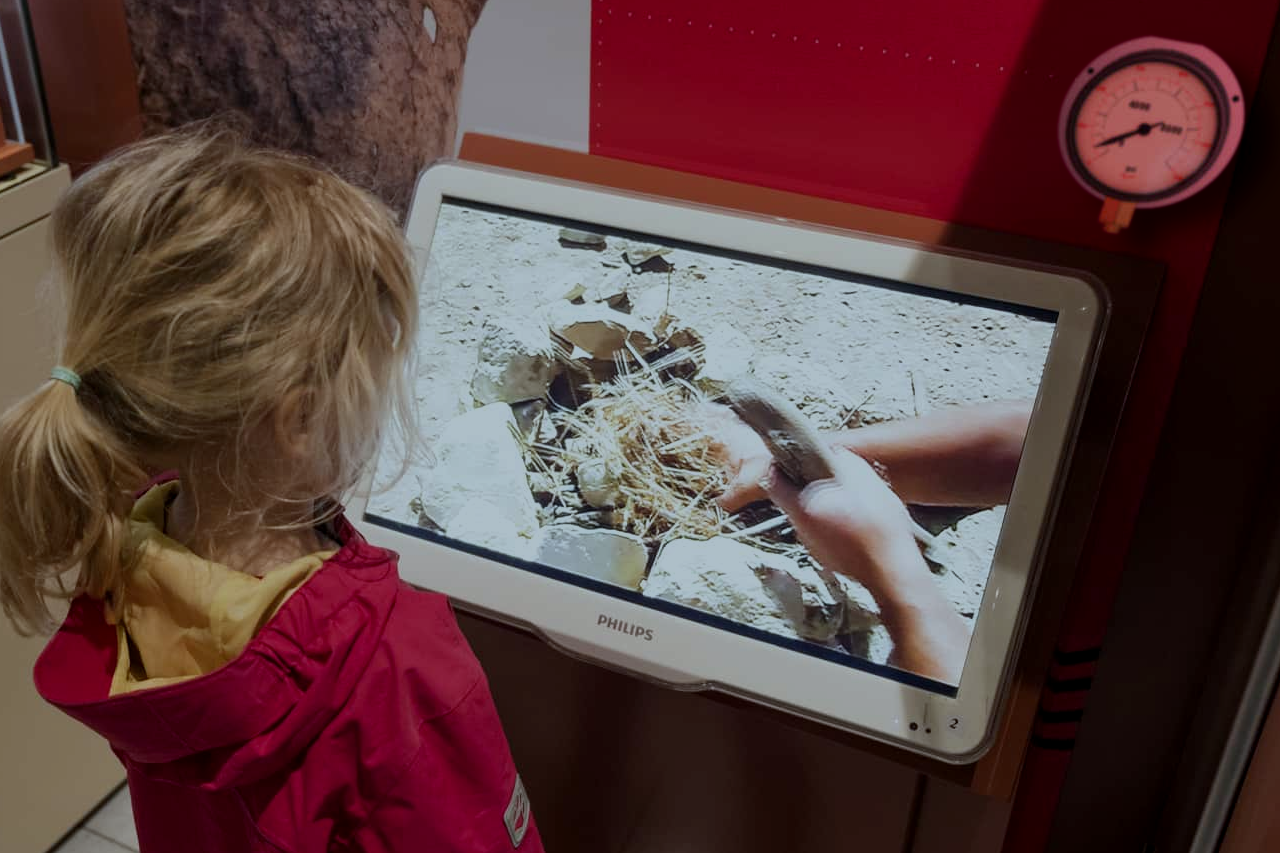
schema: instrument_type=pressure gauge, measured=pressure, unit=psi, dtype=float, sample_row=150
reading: 500
